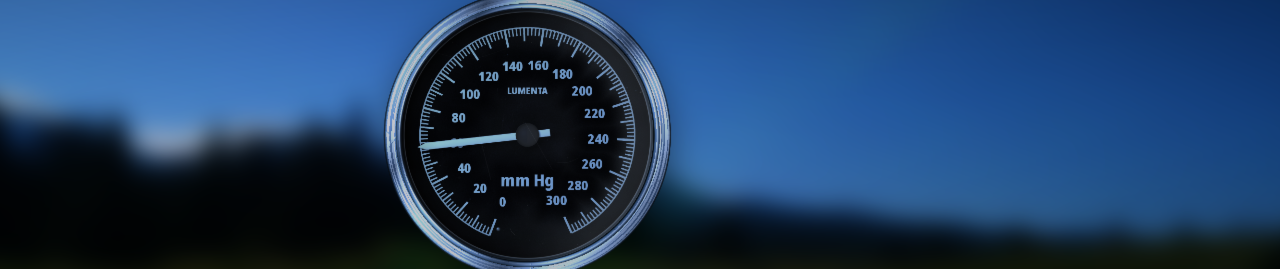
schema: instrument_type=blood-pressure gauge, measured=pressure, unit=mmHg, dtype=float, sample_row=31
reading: 60
